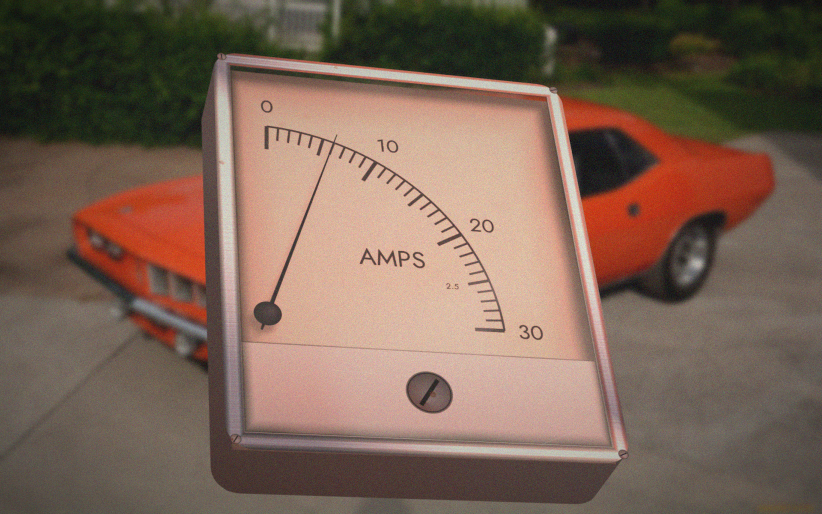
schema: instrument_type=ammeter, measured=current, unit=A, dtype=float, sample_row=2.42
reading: 6
